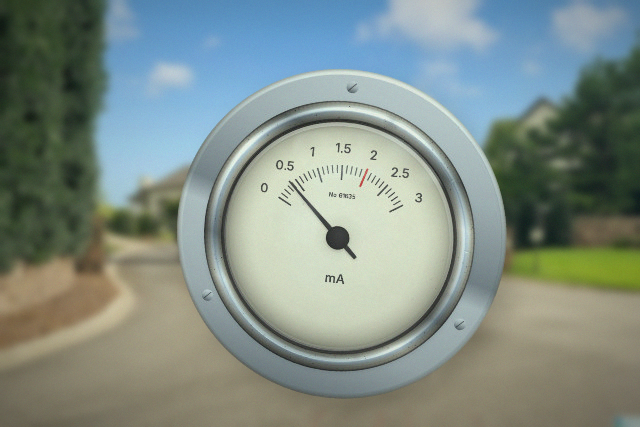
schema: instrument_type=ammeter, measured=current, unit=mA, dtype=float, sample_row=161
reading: 0.4
